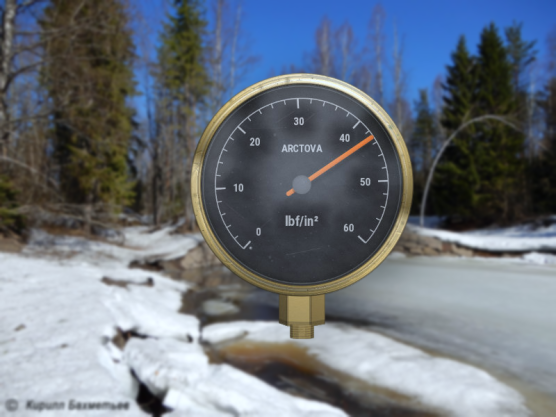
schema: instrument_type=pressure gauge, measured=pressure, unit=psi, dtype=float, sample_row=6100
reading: 43
